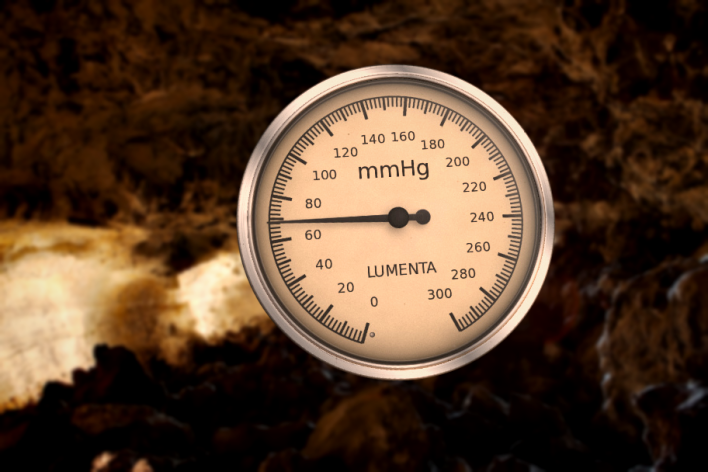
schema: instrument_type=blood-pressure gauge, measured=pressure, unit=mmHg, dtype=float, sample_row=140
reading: 68
